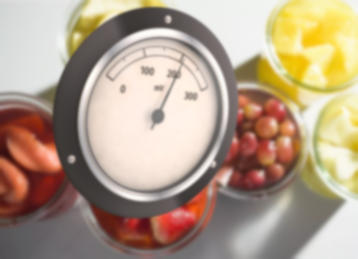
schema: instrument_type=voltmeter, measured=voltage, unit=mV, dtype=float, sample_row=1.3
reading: 200
